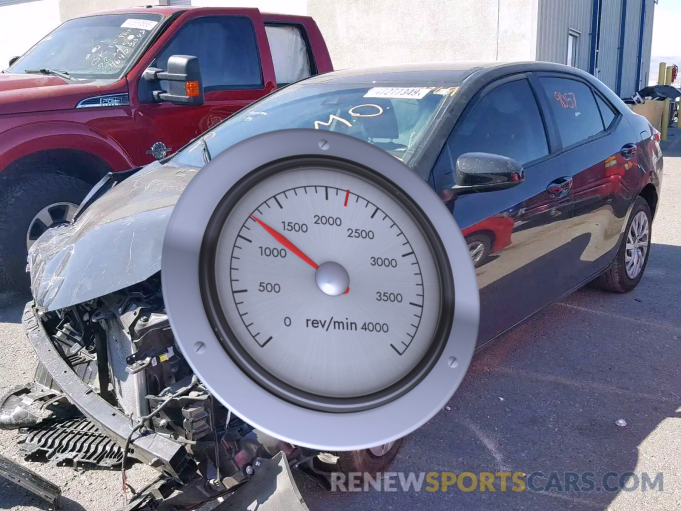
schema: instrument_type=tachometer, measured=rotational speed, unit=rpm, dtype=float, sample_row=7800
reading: 1200
